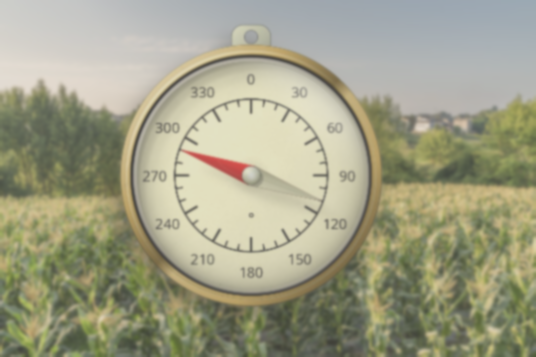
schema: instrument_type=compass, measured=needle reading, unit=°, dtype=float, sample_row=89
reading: 290
